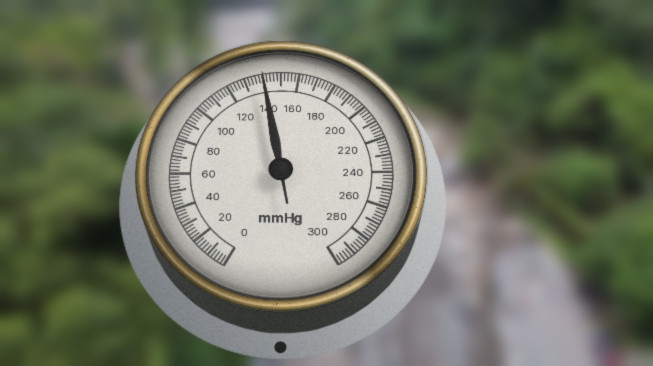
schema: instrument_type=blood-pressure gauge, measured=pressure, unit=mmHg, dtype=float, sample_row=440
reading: 140
